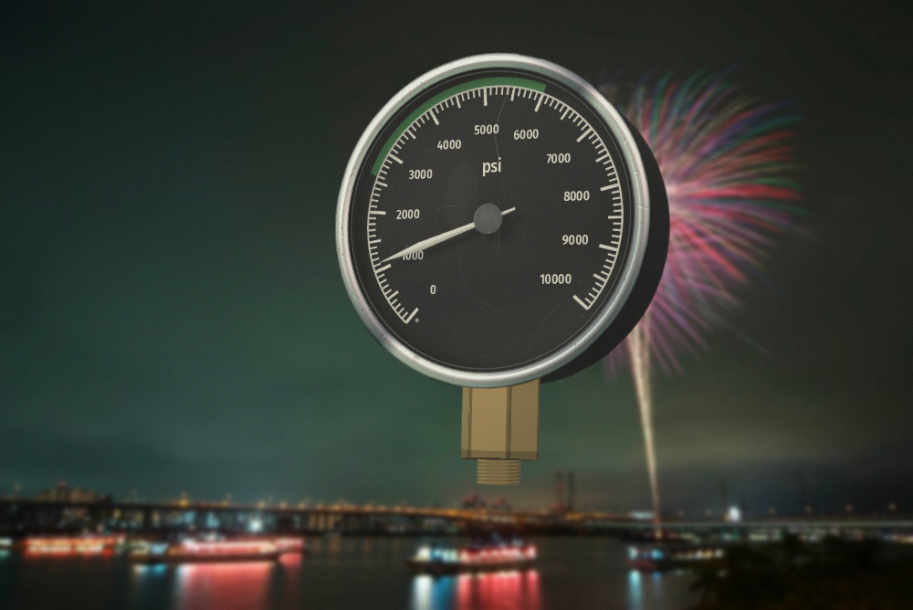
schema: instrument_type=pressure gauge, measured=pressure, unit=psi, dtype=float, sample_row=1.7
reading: 1100
